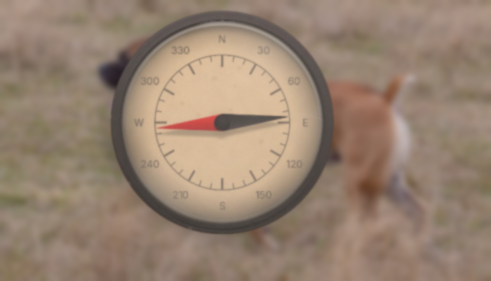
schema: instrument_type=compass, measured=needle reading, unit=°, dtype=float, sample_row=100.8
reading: 265
